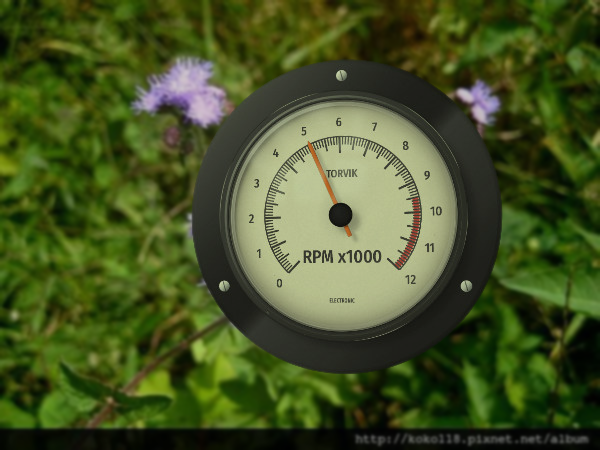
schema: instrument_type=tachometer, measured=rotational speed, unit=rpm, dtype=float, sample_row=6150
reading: 5000
